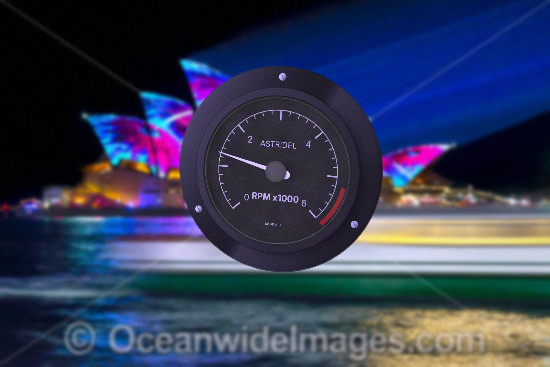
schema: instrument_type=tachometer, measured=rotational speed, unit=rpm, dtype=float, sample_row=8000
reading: 1300
